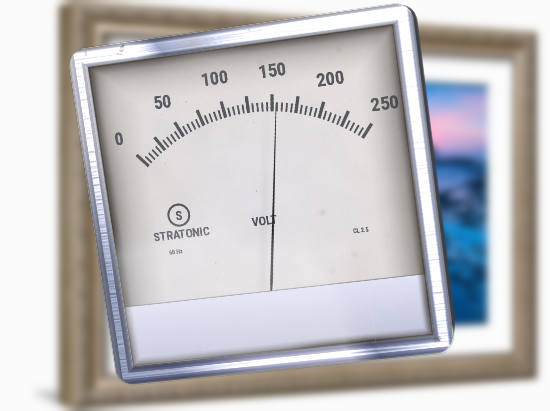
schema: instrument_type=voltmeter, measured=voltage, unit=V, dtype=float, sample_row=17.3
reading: 155
